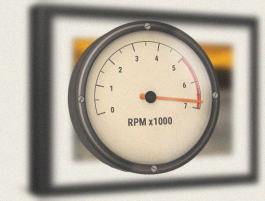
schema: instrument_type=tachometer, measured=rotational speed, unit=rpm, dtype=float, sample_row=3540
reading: 6750
